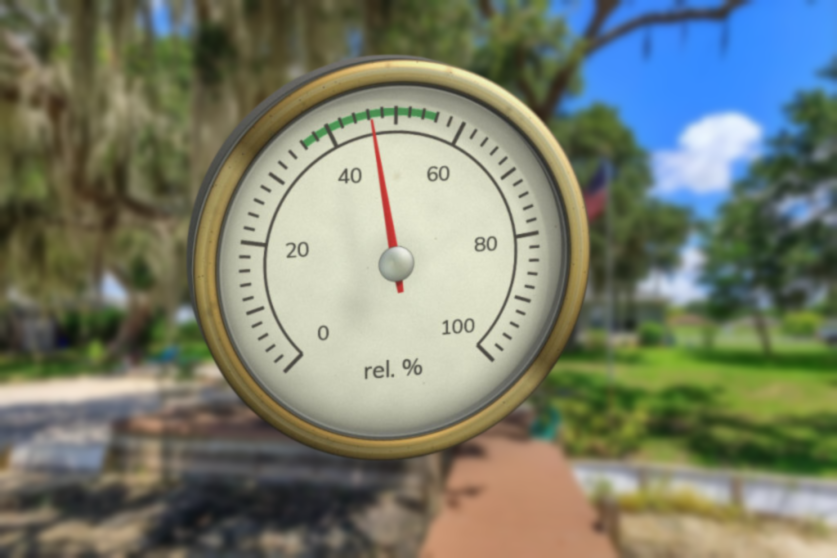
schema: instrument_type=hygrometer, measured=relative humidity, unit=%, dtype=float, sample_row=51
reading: 46
